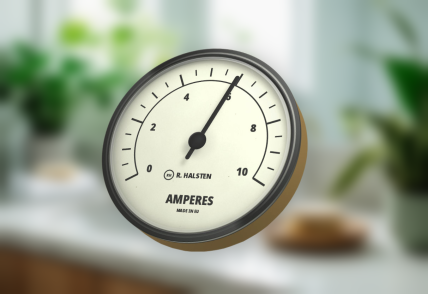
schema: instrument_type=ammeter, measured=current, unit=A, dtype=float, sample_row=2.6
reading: 6
